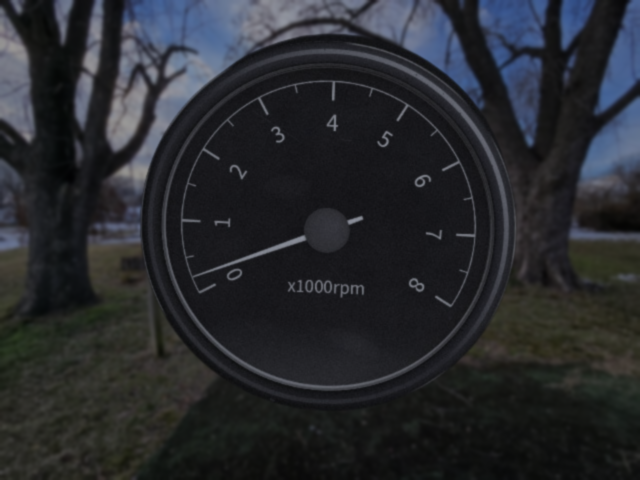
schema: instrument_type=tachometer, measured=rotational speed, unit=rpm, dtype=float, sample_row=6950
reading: 250
